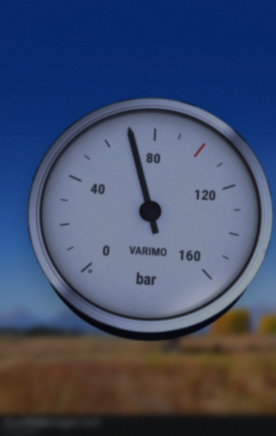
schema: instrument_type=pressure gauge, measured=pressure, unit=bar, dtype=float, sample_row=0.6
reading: 70
